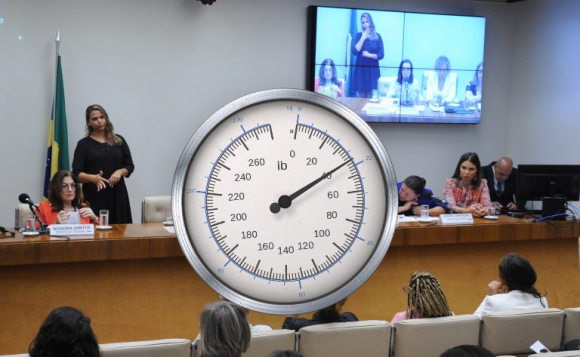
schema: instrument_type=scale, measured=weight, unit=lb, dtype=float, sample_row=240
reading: 40
